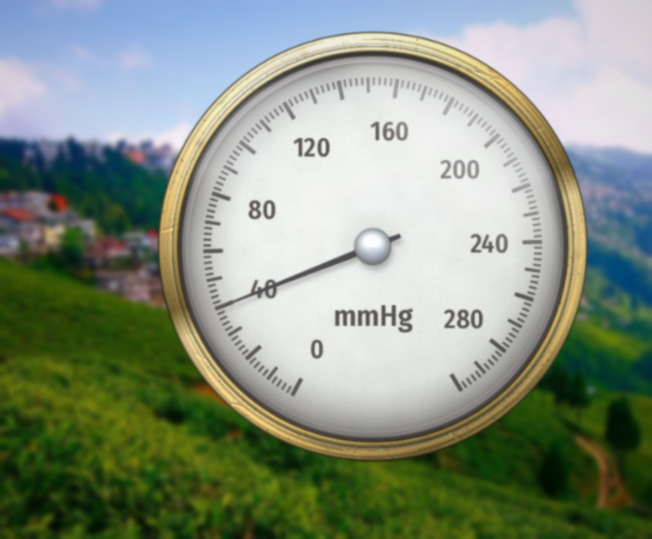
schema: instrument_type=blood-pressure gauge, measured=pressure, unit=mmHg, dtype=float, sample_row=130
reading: 40
